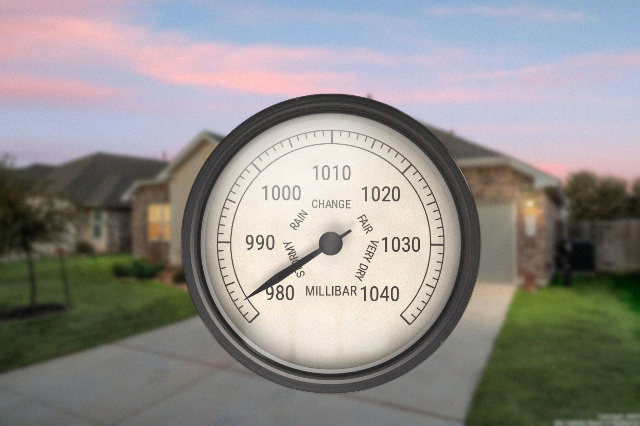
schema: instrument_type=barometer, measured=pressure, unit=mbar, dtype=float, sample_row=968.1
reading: 982.5
